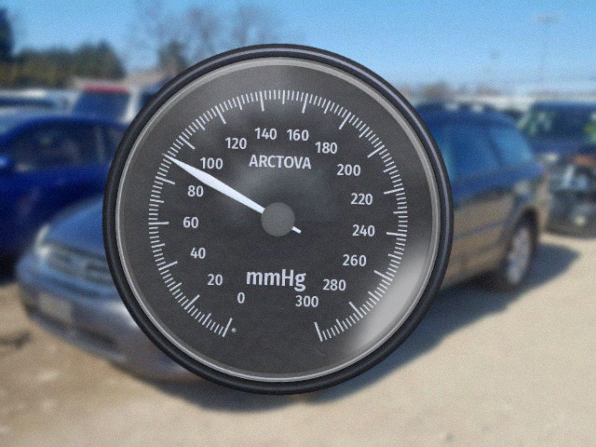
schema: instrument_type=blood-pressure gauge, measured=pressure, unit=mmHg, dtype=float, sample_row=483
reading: 90
